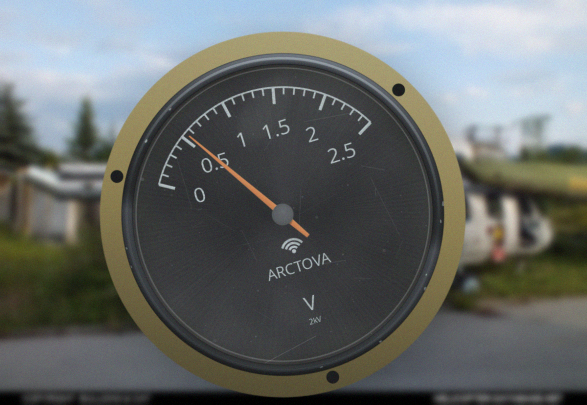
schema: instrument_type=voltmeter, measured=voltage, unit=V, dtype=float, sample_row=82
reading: 0.55
